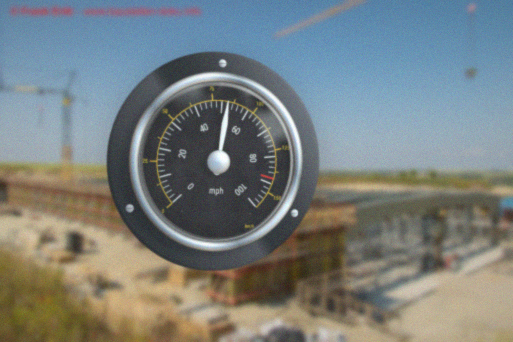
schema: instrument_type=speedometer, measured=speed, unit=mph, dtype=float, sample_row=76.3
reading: 52
